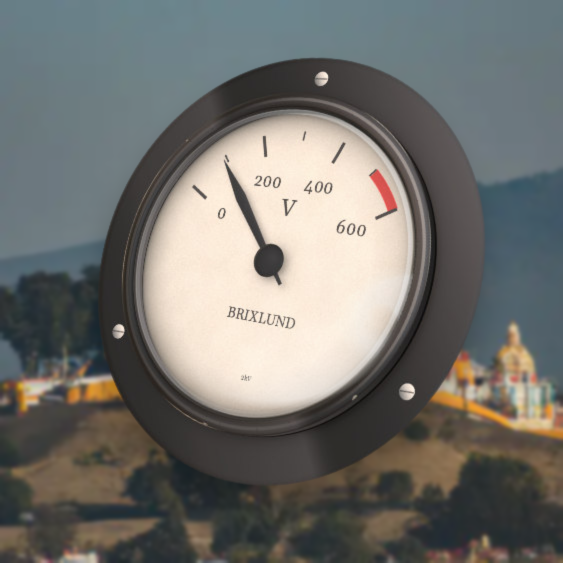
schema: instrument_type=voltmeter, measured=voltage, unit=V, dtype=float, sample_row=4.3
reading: 100
